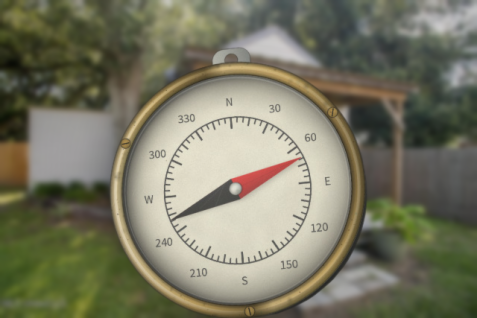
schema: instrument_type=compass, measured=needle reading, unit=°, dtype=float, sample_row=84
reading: 70
